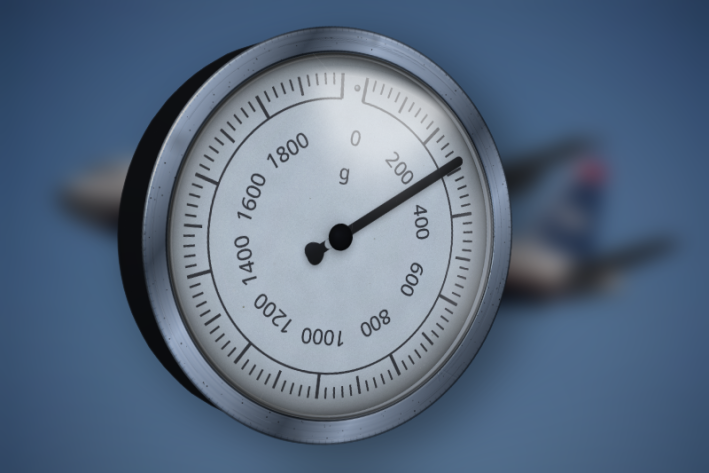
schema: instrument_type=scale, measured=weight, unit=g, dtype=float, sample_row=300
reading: 280
